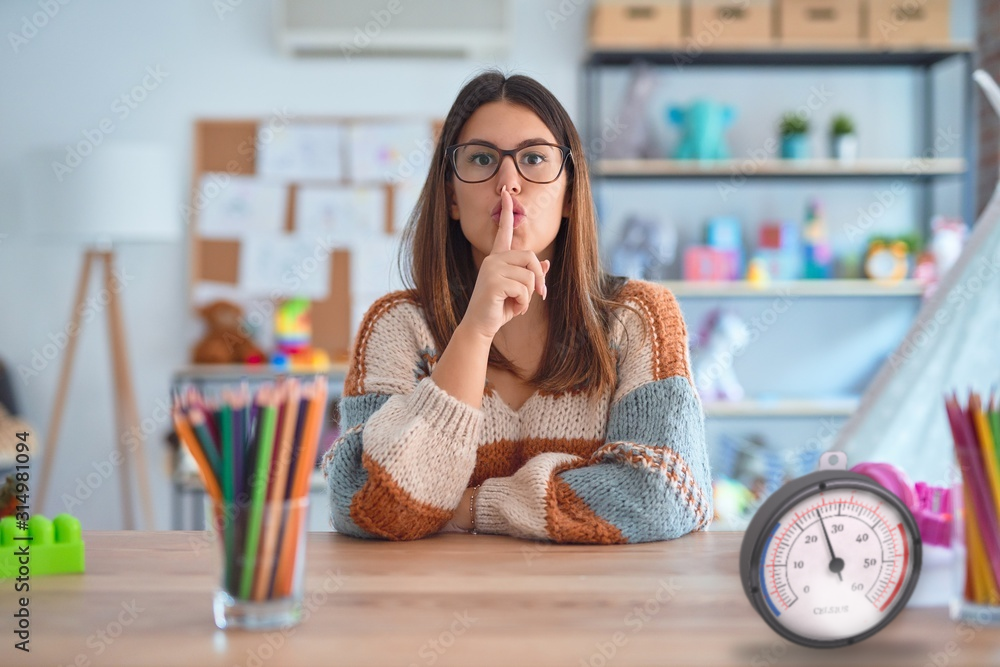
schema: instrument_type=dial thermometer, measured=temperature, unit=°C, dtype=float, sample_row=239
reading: 25
